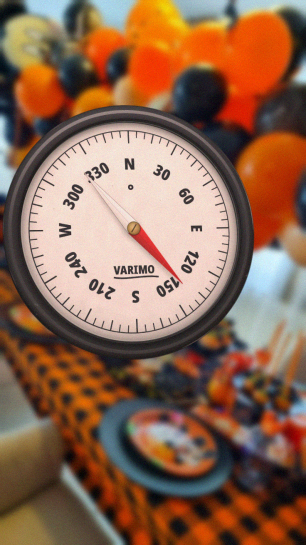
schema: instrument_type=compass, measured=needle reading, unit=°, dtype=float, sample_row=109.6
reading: 140
